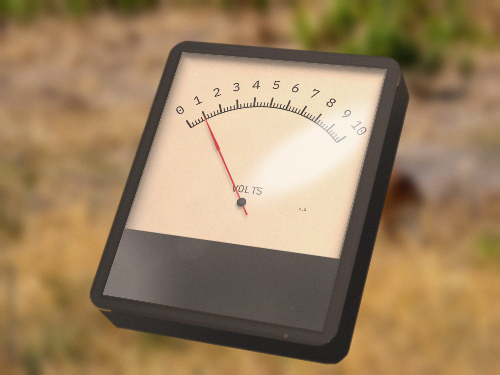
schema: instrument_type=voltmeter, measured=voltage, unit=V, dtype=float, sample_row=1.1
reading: 1
